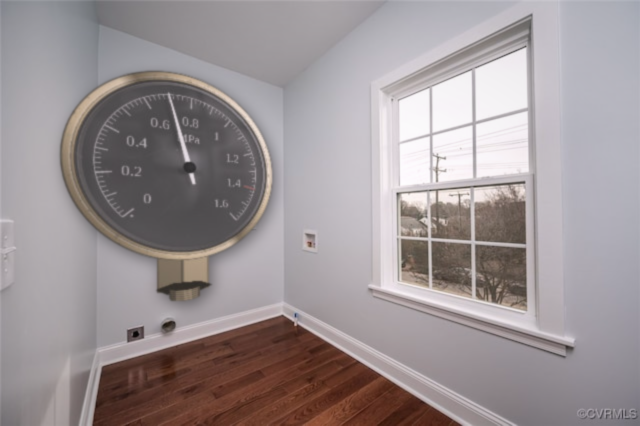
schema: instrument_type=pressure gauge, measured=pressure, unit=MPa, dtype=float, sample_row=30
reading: 0.7
